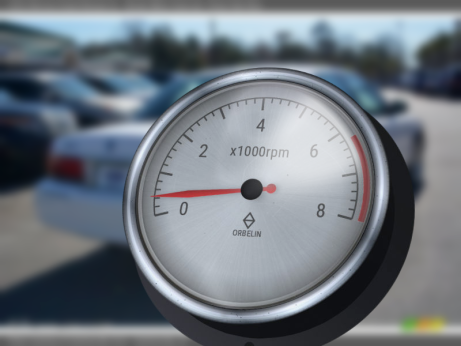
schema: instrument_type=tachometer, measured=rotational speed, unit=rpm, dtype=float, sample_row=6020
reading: 400
